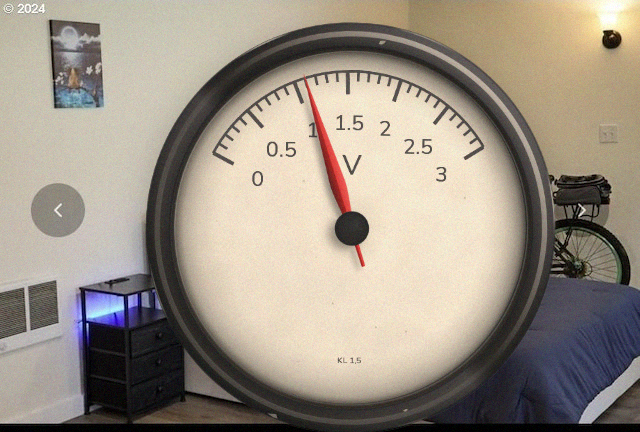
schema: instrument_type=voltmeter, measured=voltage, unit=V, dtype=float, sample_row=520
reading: 1.1
